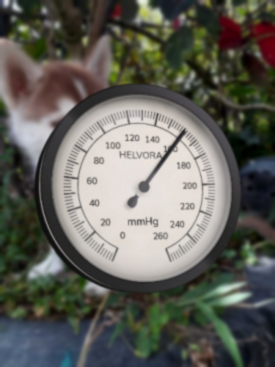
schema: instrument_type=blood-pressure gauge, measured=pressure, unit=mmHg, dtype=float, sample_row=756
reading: 160
